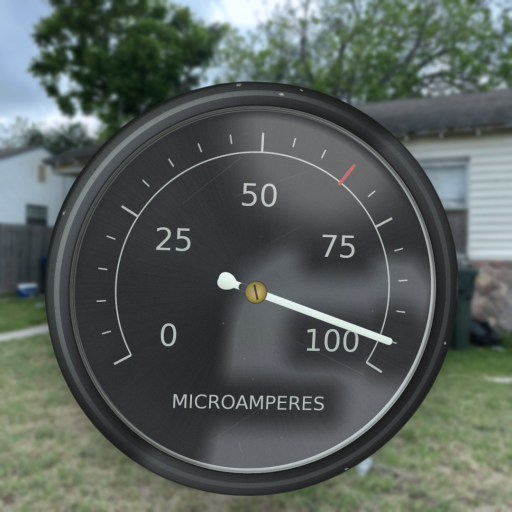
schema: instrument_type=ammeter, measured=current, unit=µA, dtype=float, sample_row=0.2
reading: 95
